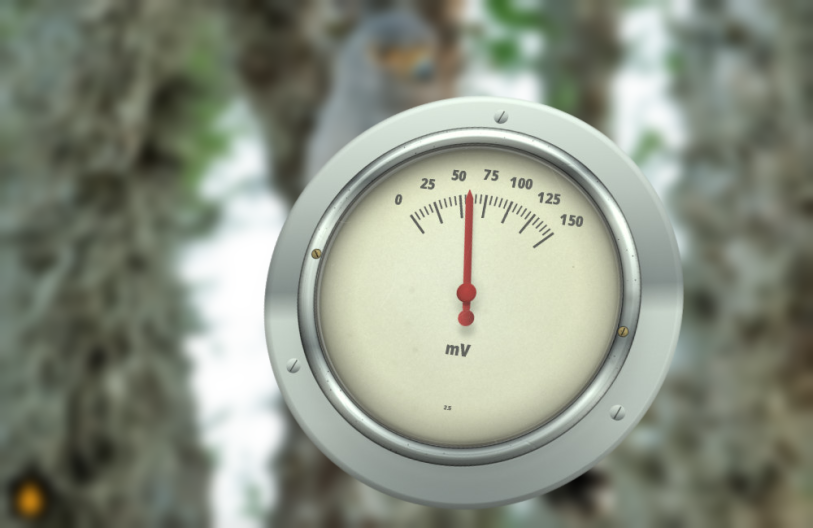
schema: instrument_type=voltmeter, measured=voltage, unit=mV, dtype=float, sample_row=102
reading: 60
